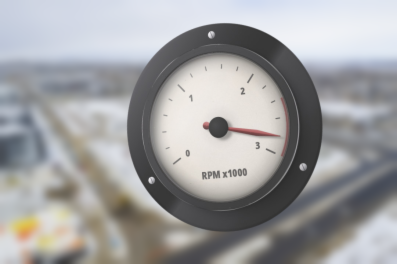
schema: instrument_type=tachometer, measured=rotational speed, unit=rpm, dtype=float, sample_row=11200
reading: 2800
